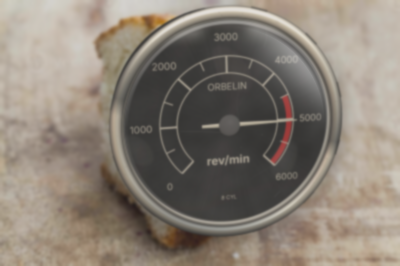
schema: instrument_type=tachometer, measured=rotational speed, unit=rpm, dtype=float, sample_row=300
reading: 5000
